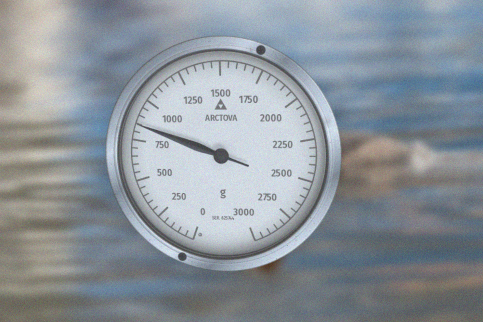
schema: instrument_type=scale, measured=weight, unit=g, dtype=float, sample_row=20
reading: 850
